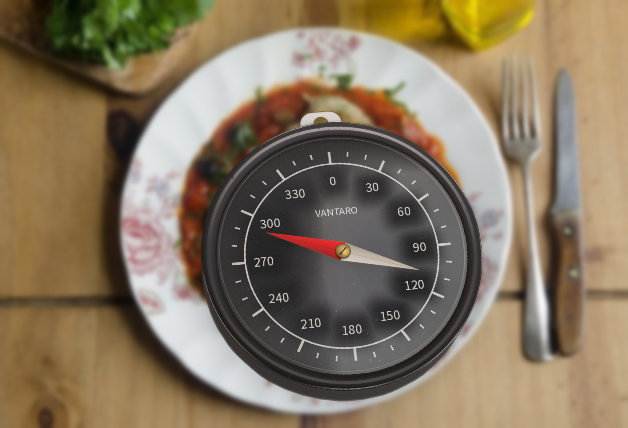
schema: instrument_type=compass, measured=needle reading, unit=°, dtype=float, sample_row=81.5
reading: 290
